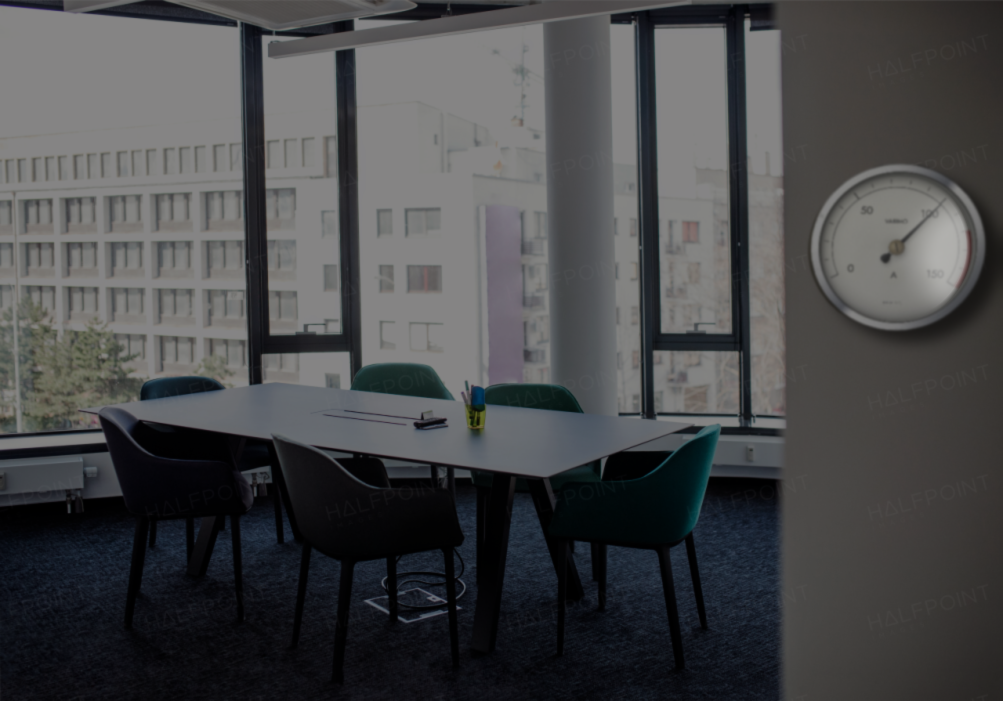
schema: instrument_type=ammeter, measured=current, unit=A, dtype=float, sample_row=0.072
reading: 100
